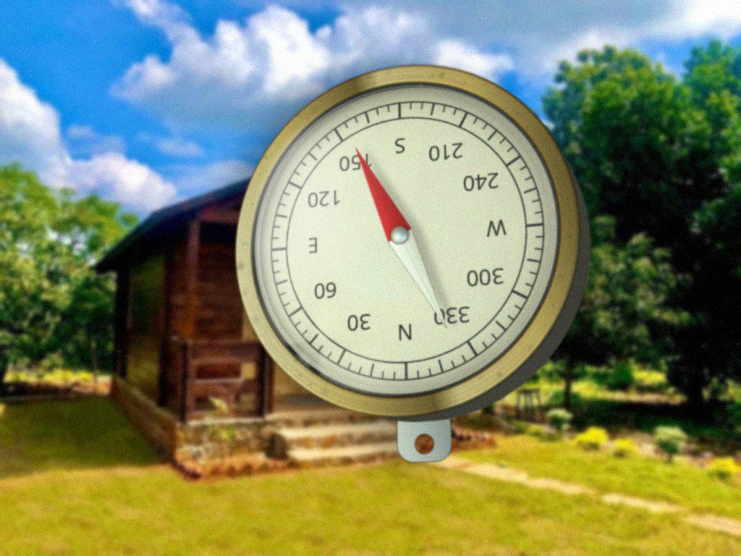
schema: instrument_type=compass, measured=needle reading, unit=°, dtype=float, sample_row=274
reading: 155
